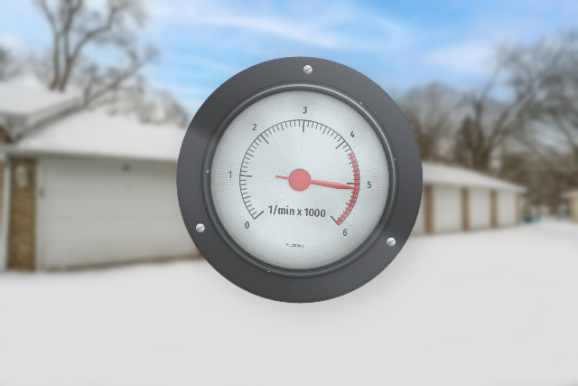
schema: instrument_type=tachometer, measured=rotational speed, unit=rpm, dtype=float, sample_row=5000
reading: 5100
